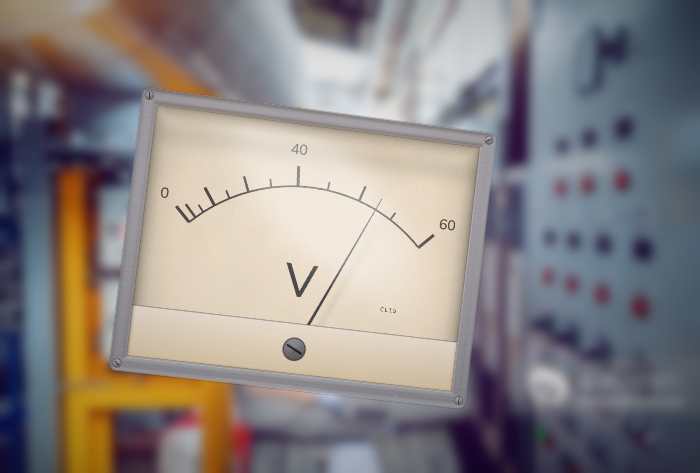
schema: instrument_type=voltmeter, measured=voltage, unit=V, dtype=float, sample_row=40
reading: 52.5
